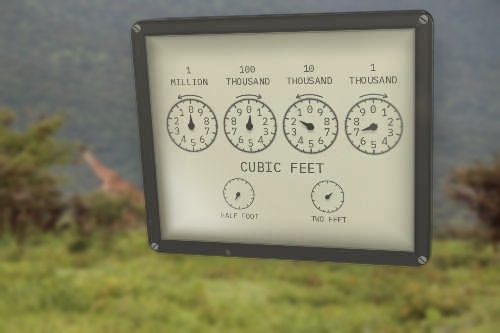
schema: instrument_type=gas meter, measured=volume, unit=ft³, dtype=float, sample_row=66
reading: 1700
